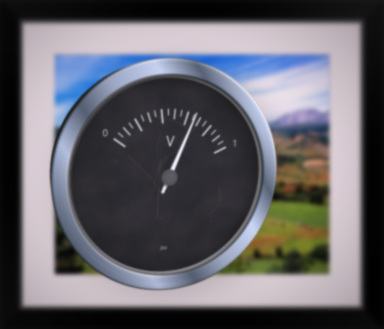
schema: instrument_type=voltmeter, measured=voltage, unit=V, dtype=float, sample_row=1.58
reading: 0.65
